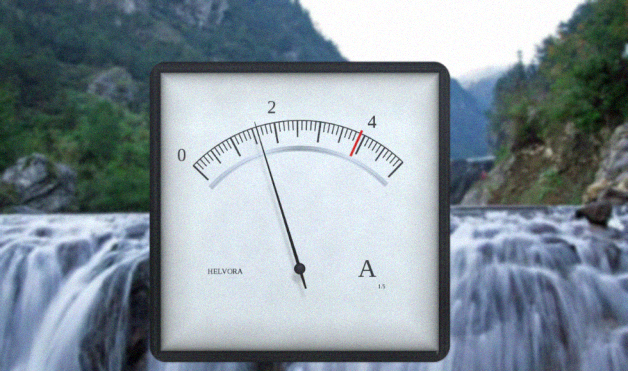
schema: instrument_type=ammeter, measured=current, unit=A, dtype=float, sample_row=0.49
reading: 1.6
